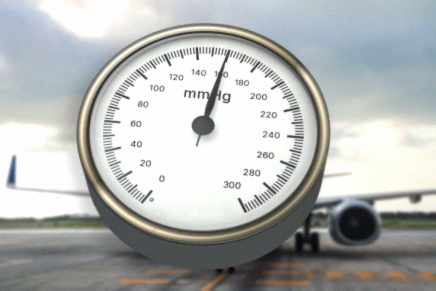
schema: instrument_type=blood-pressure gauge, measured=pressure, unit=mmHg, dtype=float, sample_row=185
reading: 160
